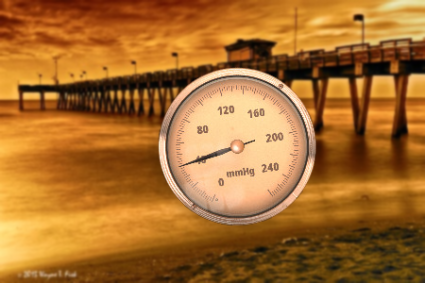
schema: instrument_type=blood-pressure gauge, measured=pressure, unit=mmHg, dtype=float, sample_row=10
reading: 40
